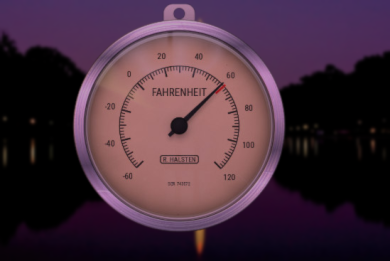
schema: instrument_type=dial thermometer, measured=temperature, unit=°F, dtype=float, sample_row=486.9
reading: 60
